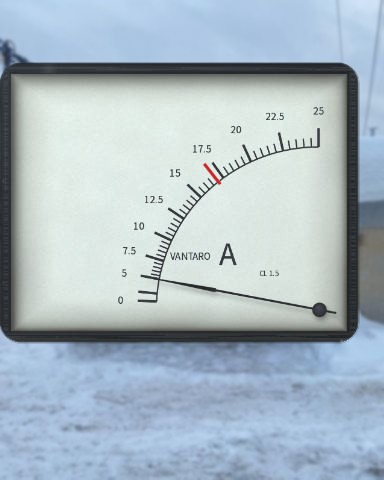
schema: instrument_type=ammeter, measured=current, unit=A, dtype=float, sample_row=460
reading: 5
